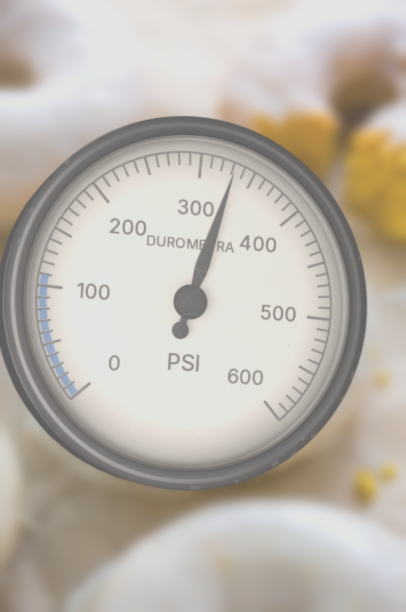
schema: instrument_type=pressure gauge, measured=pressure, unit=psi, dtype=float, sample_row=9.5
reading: 330
